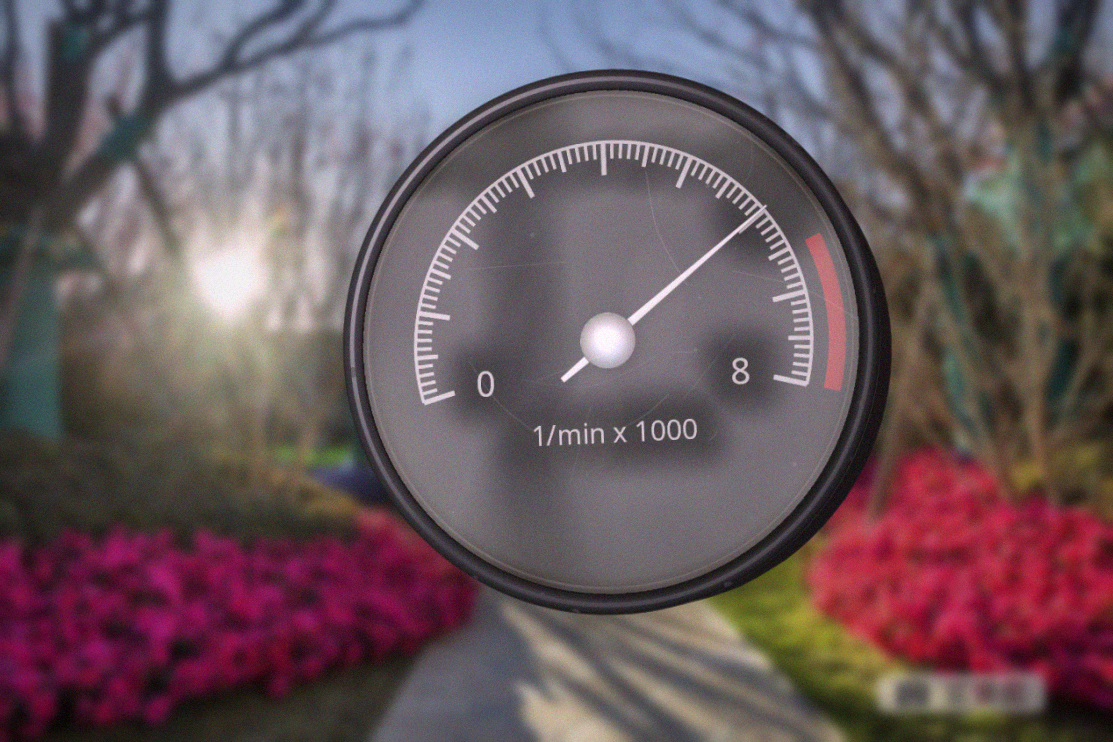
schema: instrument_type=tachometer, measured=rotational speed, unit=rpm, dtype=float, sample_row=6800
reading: 6000
